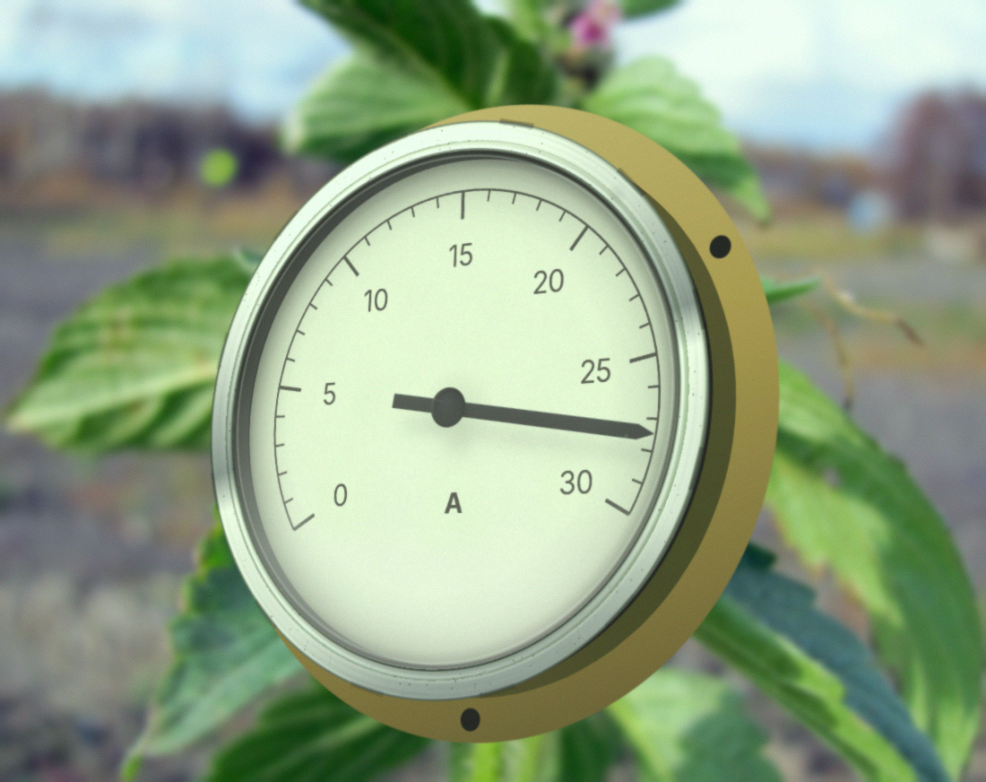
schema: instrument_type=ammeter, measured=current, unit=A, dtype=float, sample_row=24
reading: 27.5
